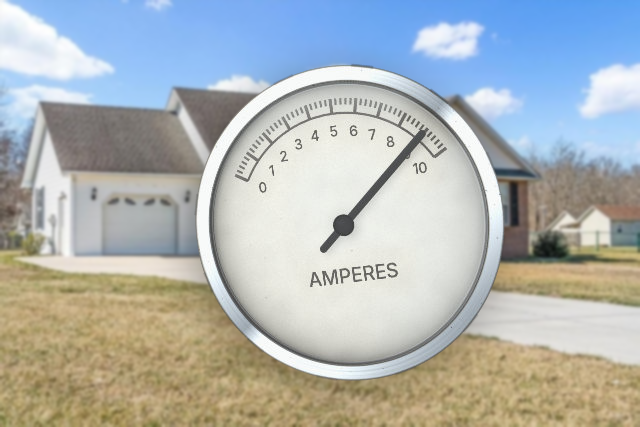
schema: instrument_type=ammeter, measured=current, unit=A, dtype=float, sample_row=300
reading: 9
